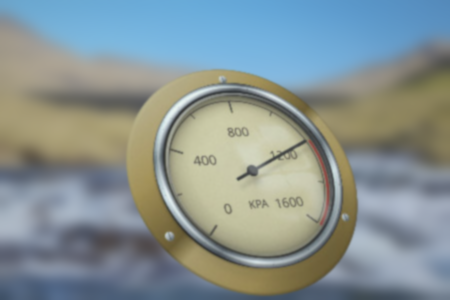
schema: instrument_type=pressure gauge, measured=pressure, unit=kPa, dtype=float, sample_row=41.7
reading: 1200
